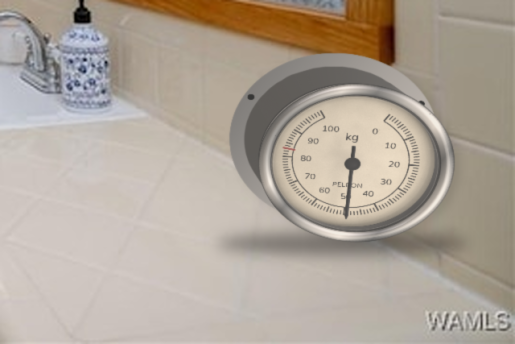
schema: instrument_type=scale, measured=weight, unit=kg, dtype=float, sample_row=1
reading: 50
